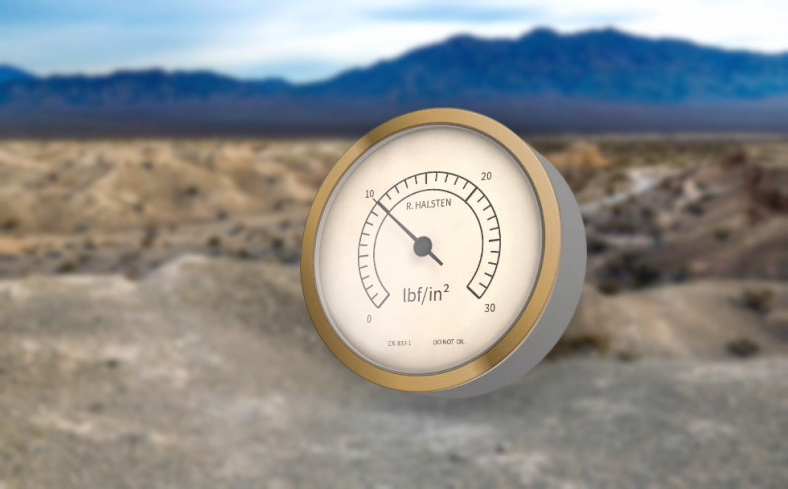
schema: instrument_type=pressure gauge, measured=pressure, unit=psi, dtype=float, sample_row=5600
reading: 10
